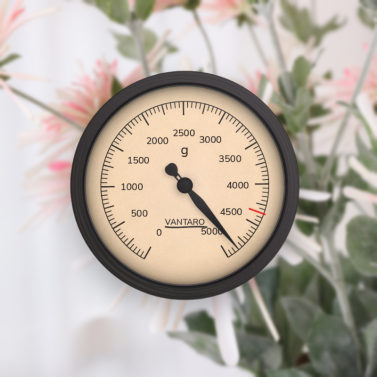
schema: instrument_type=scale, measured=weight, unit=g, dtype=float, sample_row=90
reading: 4850
